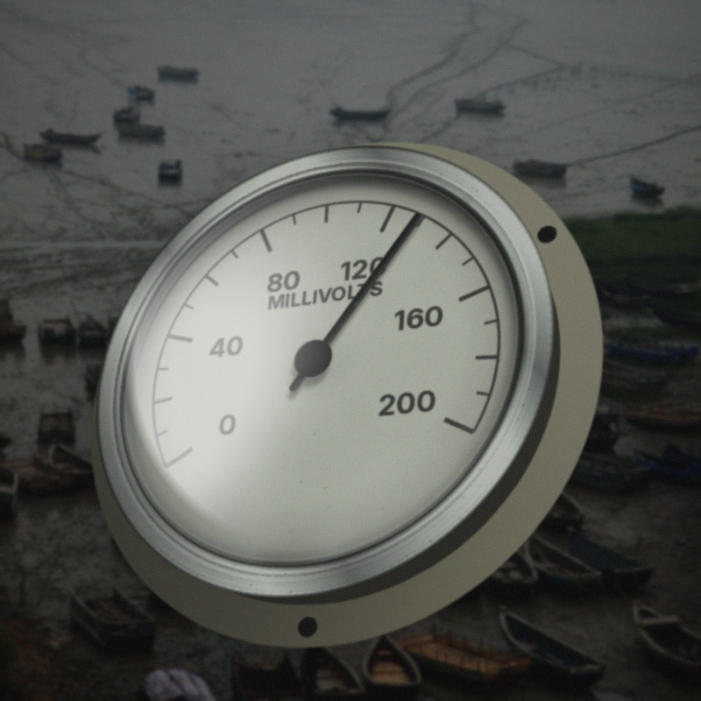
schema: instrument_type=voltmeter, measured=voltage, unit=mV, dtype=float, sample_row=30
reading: 130
